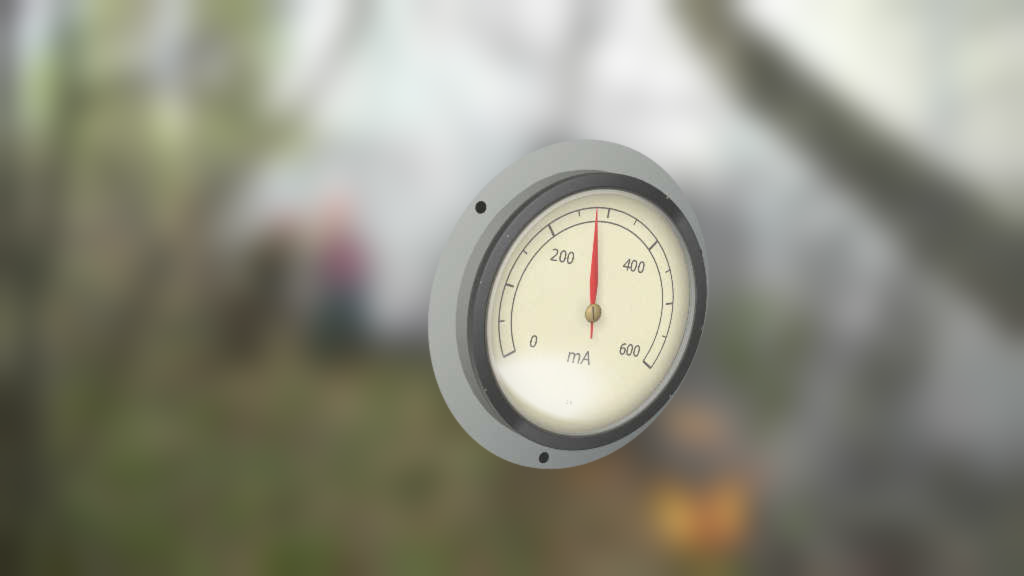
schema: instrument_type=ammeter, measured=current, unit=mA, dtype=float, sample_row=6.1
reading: 275
